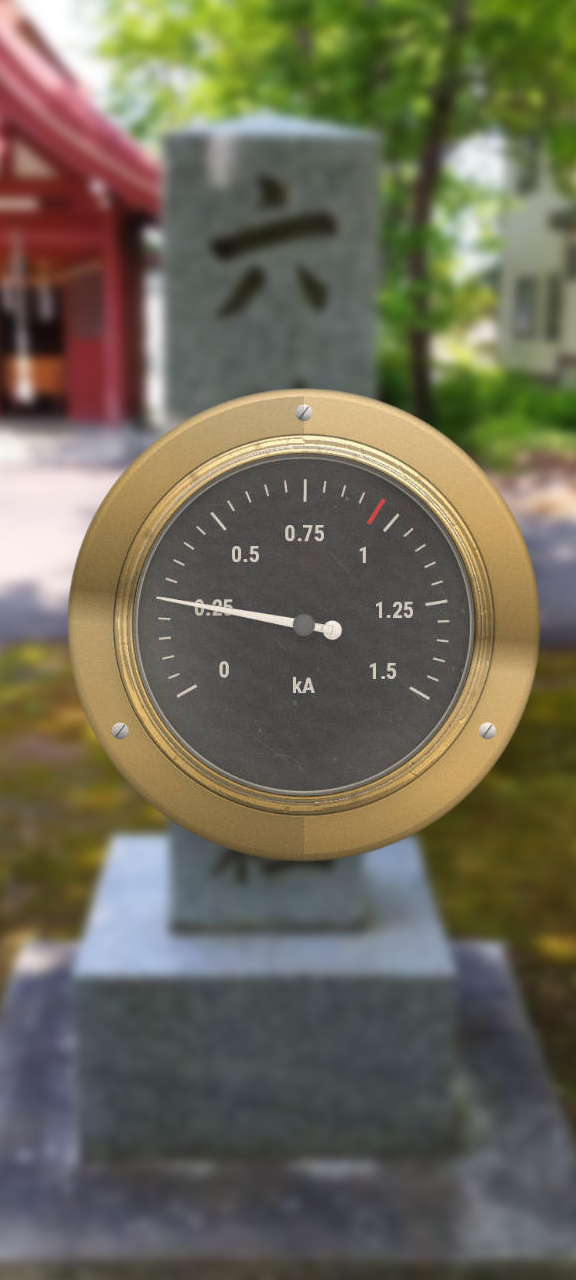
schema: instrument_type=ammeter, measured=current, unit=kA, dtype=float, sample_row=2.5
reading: 0.25
